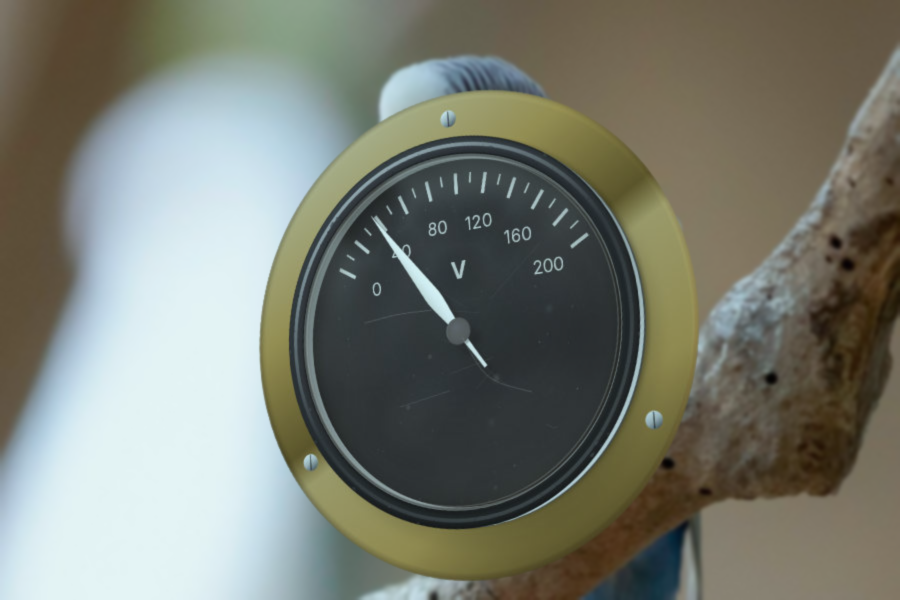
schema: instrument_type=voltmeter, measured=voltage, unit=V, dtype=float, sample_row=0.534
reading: 40
